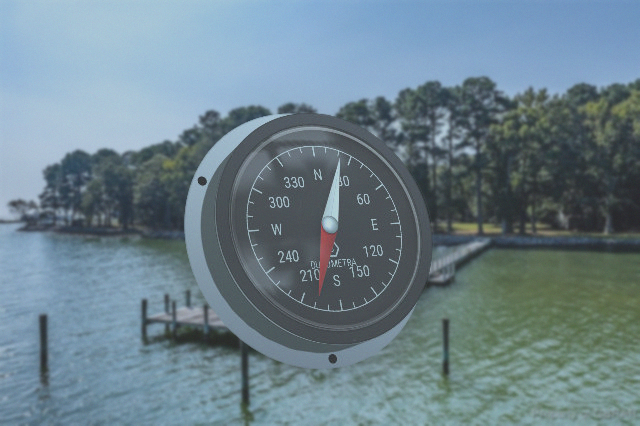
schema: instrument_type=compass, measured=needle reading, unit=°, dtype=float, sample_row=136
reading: 200
